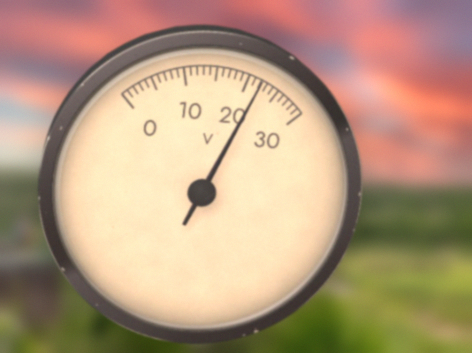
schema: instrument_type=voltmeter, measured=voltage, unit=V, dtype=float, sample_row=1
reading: 22
